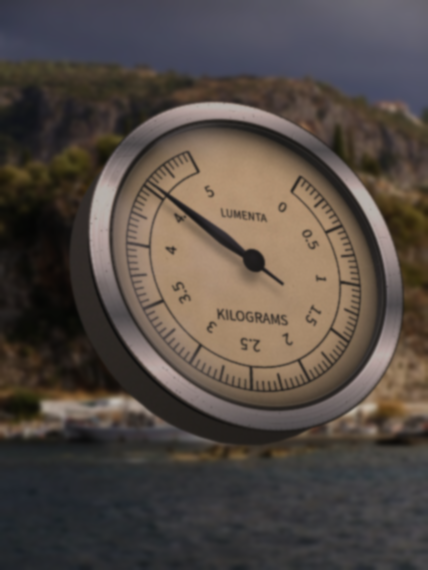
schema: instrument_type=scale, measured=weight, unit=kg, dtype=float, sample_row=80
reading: 4.5
